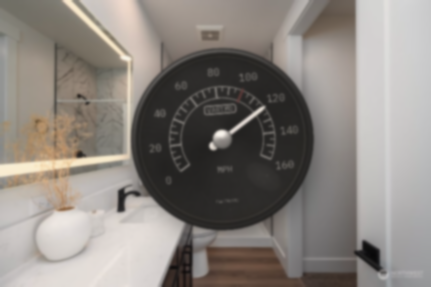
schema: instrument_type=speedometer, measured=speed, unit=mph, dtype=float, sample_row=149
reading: 120
